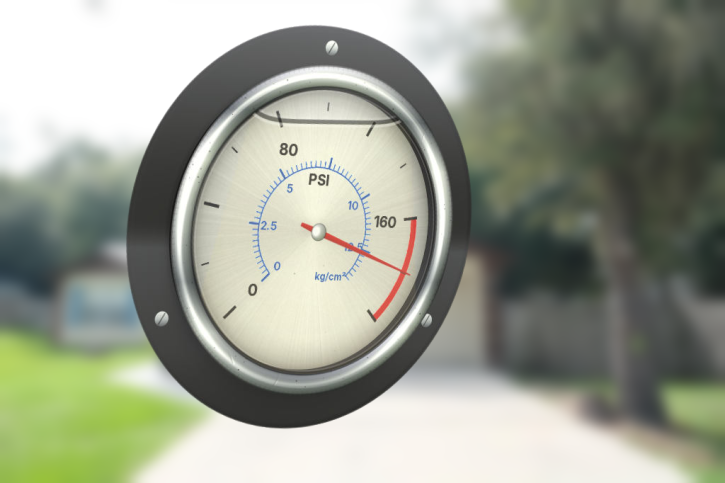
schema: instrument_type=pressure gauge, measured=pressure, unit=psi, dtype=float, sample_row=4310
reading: 180
